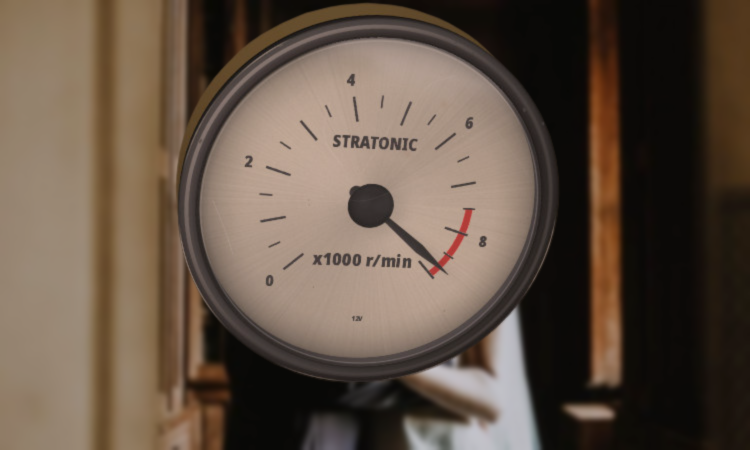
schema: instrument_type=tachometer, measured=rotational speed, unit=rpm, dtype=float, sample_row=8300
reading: 8750
